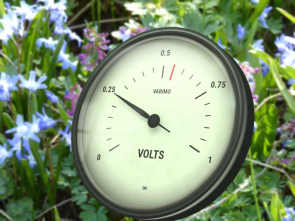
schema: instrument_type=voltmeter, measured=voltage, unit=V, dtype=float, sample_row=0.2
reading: 0.25
